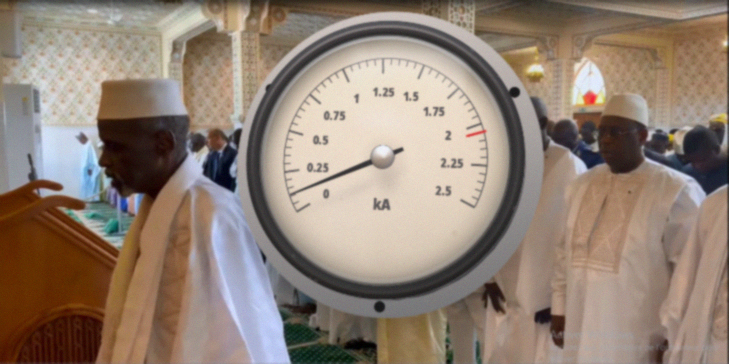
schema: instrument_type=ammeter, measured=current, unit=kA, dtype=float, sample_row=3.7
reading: 0.1
